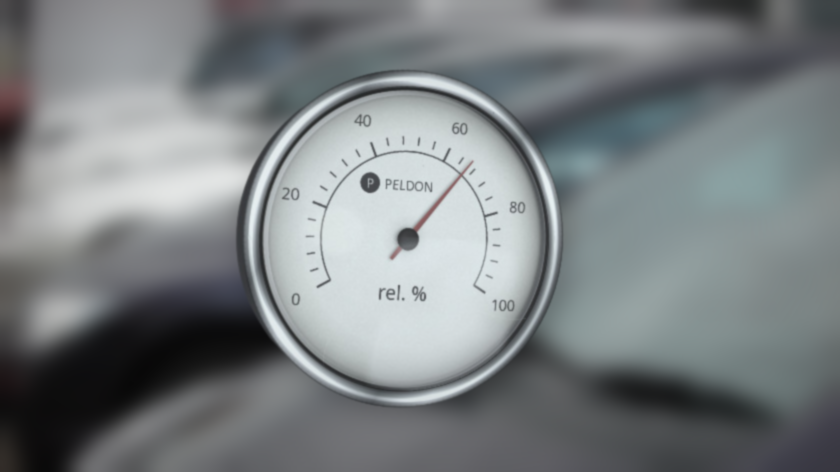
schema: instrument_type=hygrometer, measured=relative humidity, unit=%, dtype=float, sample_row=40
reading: 66
